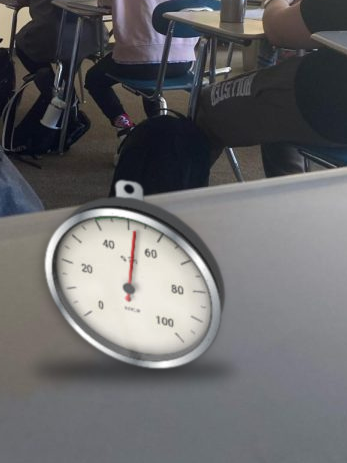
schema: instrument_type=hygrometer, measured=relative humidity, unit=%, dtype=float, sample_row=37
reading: 52.5
